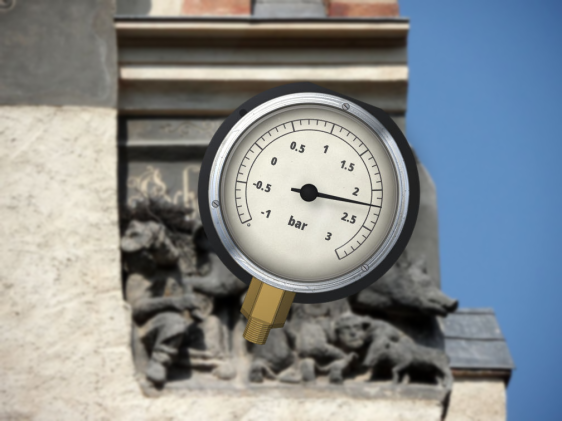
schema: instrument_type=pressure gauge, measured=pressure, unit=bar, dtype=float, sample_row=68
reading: 2.2
